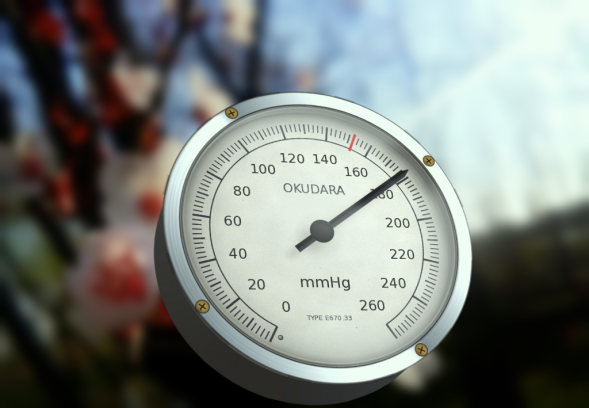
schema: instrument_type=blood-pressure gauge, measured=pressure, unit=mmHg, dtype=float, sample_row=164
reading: 178
